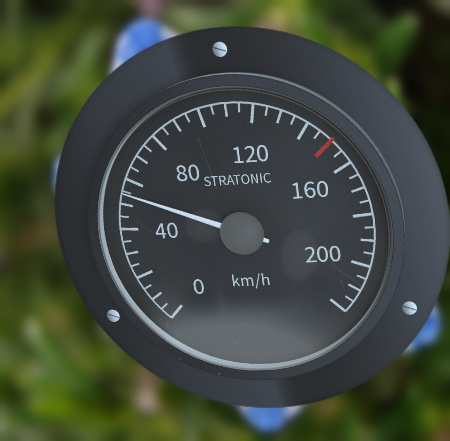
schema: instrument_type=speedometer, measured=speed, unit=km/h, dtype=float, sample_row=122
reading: 55
